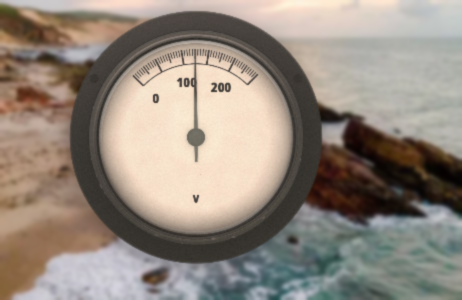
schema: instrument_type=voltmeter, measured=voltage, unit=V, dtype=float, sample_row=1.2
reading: 125
